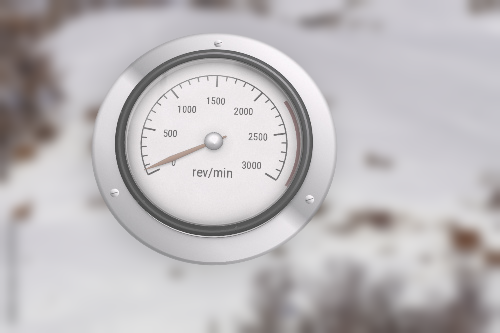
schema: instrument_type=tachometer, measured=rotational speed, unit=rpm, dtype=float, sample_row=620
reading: 50
